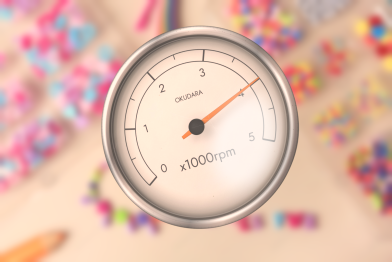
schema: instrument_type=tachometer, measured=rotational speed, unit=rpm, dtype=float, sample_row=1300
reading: 4000
